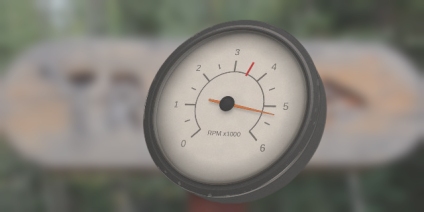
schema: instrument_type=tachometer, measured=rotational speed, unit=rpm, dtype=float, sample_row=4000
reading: 5250
